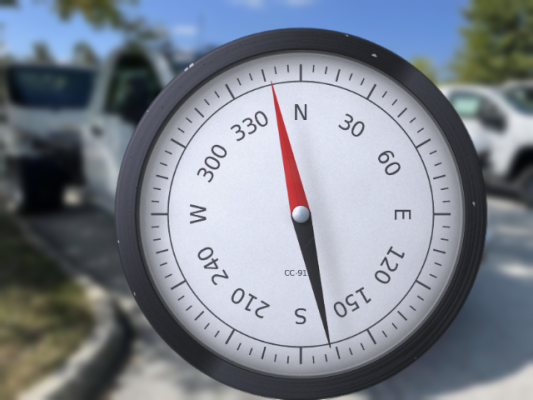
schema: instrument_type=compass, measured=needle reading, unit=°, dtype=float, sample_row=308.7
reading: 347.5
